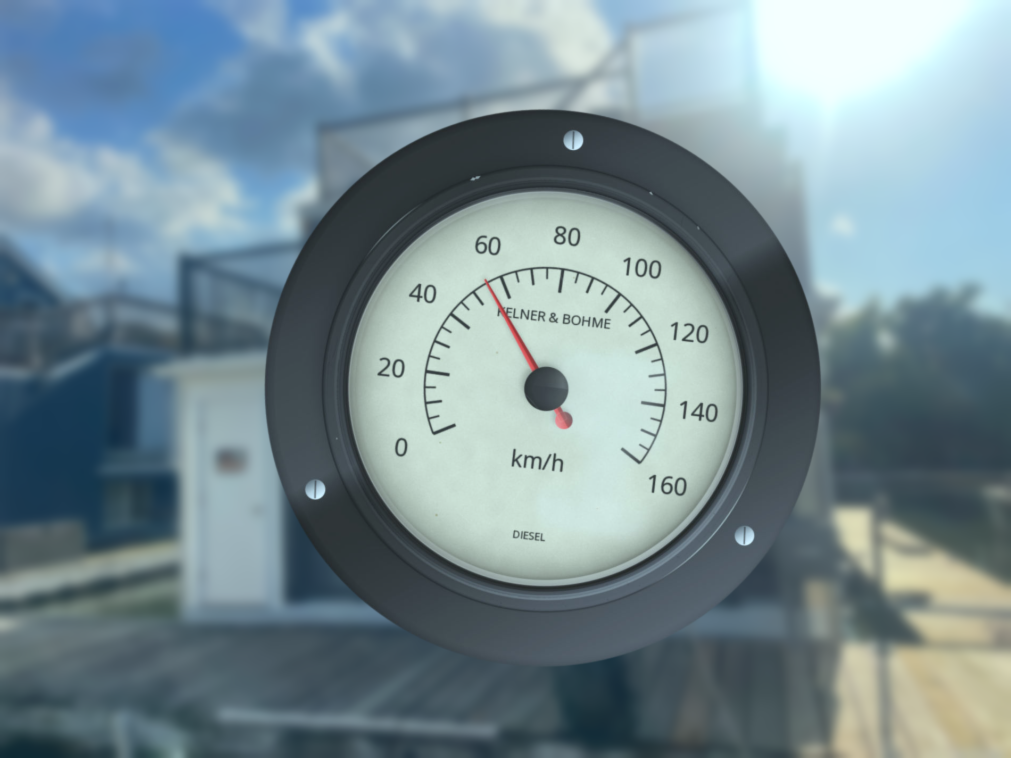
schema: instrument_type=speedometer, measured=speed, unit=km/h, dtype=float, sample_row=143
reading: 55
